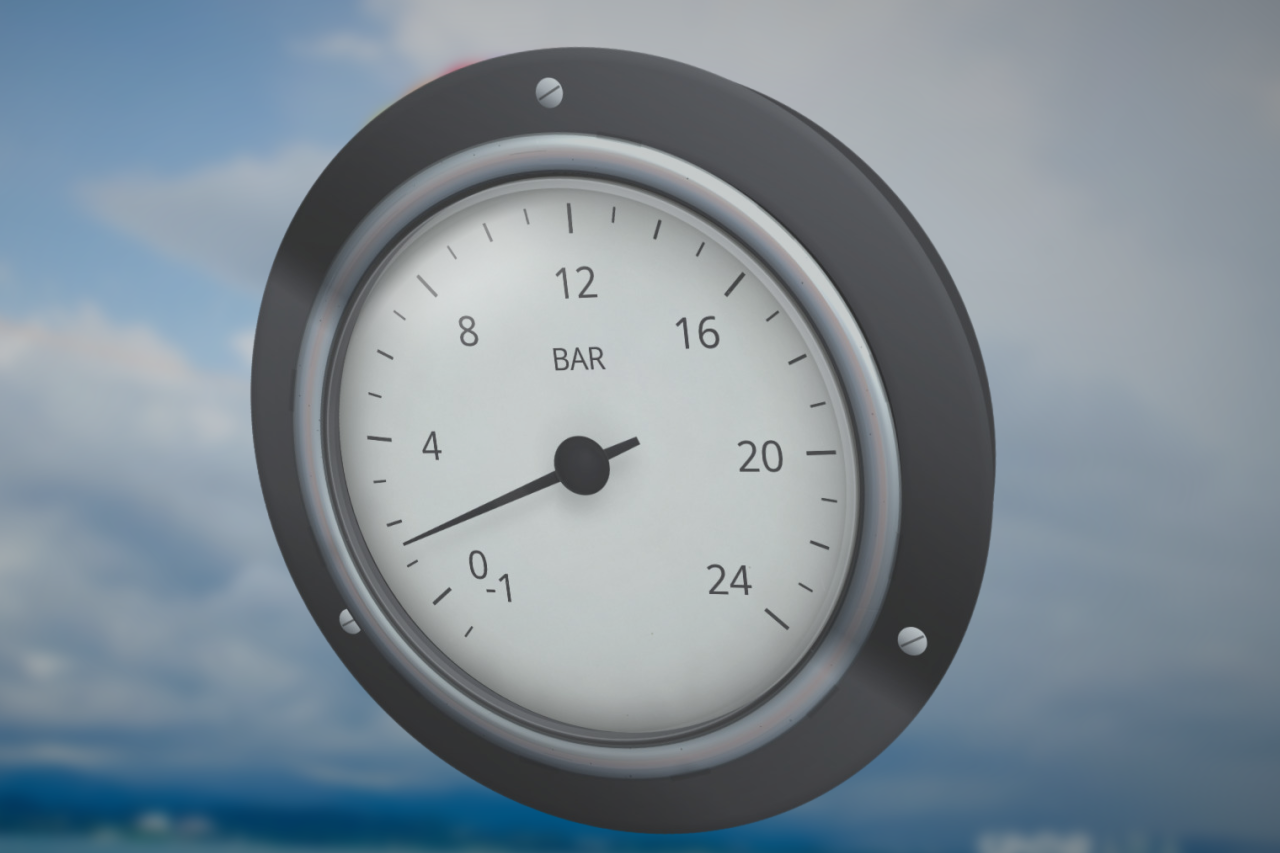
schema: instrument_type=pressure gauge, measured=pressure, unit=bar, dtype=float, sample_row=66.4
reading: 1.5
